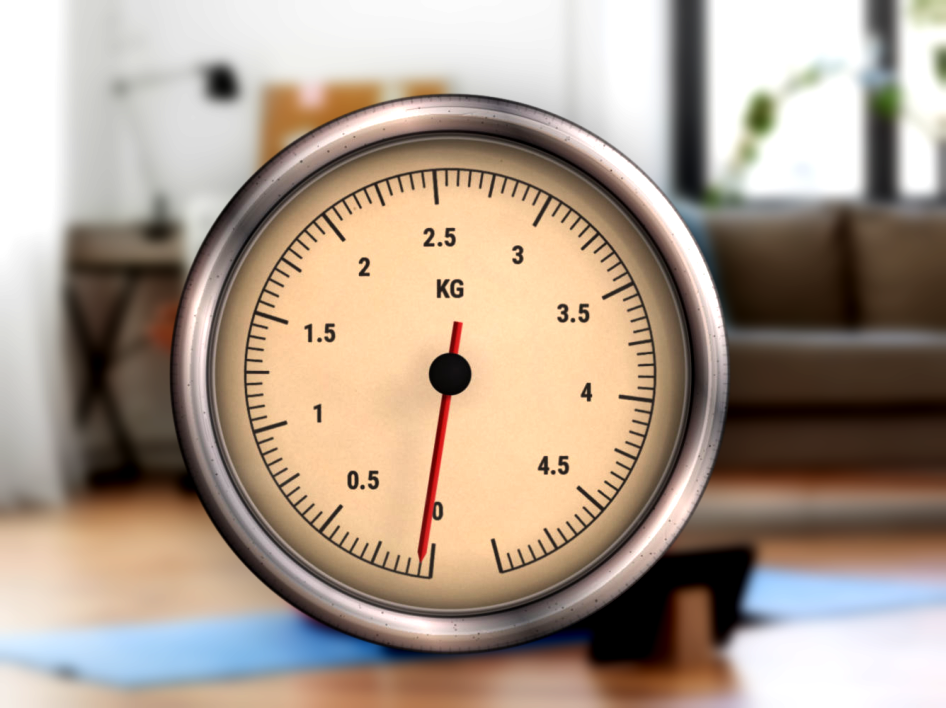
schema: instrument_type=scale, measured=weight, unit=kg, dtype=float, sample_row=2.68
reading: 0.05
